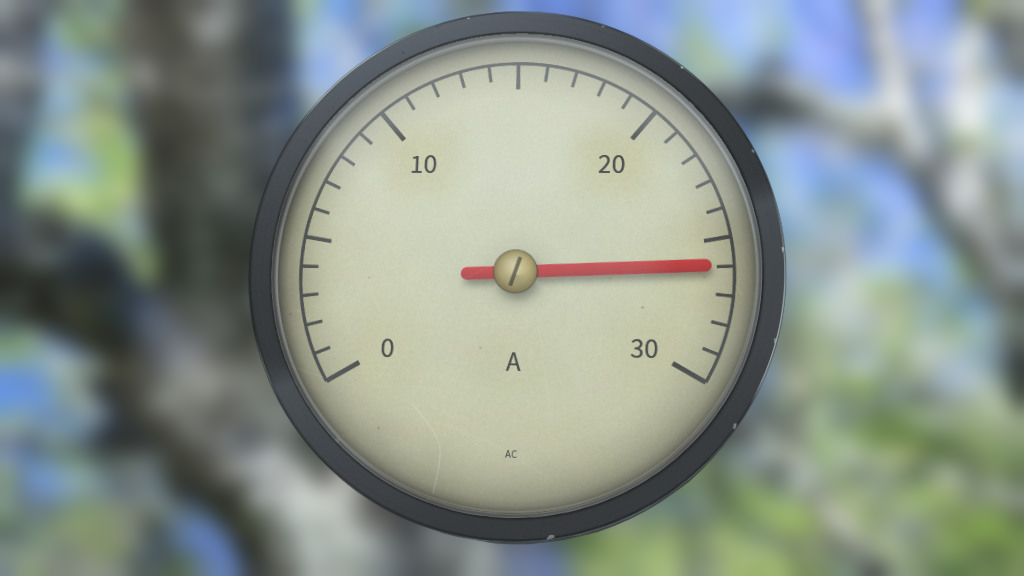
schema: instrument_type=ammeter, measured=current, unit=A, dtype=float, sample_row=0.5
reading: 26
